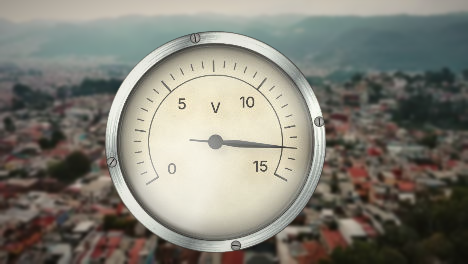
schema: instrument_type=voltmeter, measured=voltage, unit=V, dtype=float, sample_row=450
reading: 13.5
